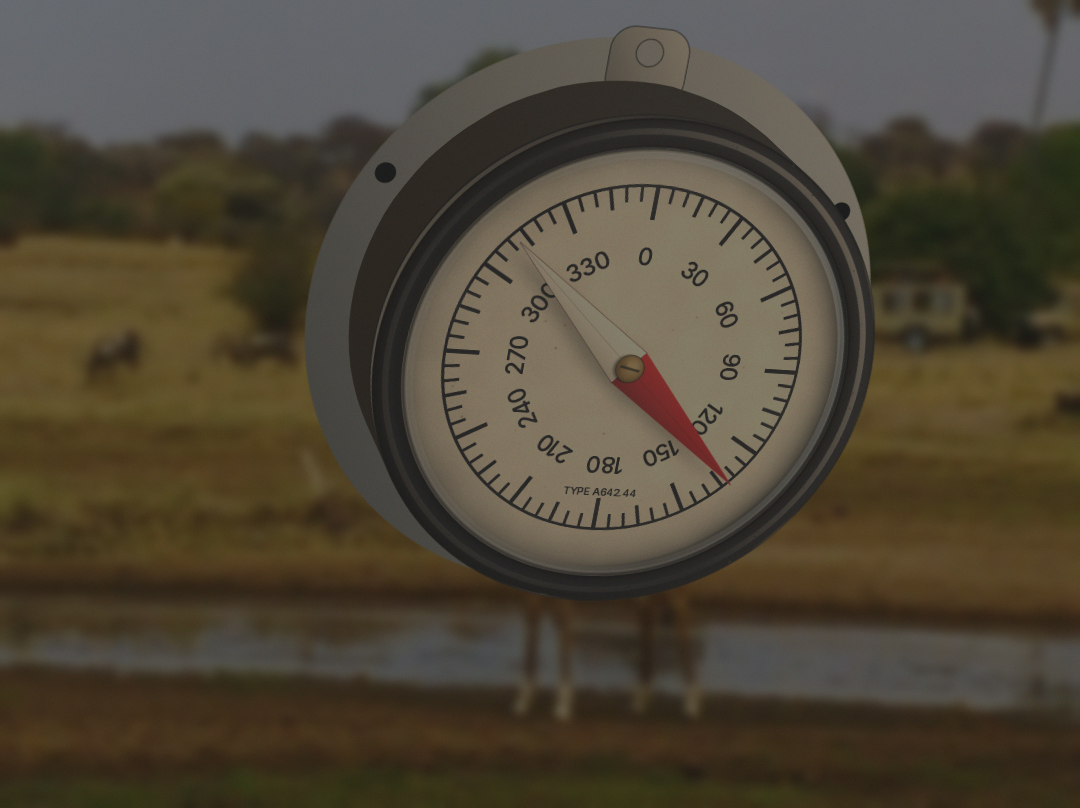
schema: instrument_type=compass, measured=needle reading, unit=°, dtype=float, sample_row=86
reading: 132.5
